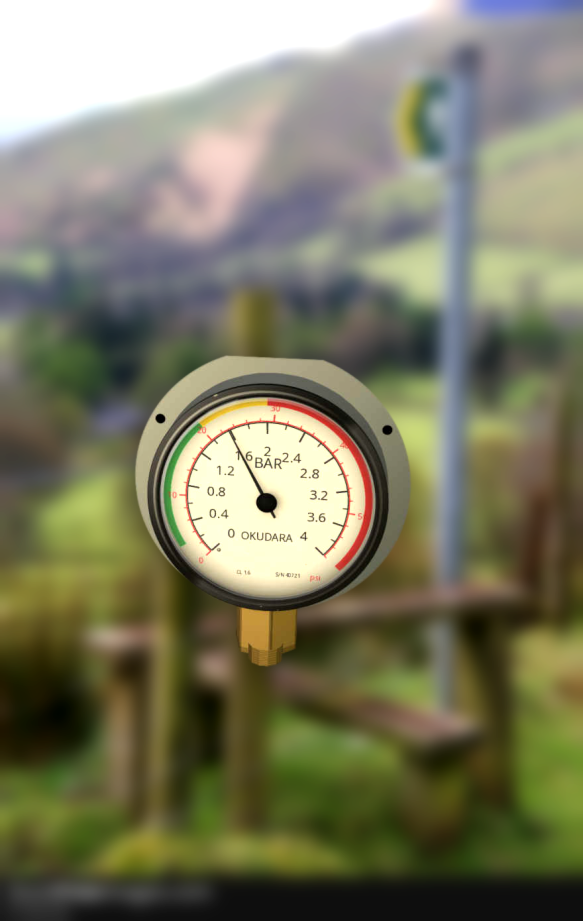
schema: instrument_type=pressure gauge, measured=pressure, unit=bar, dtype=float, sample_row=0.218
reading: 1.6
